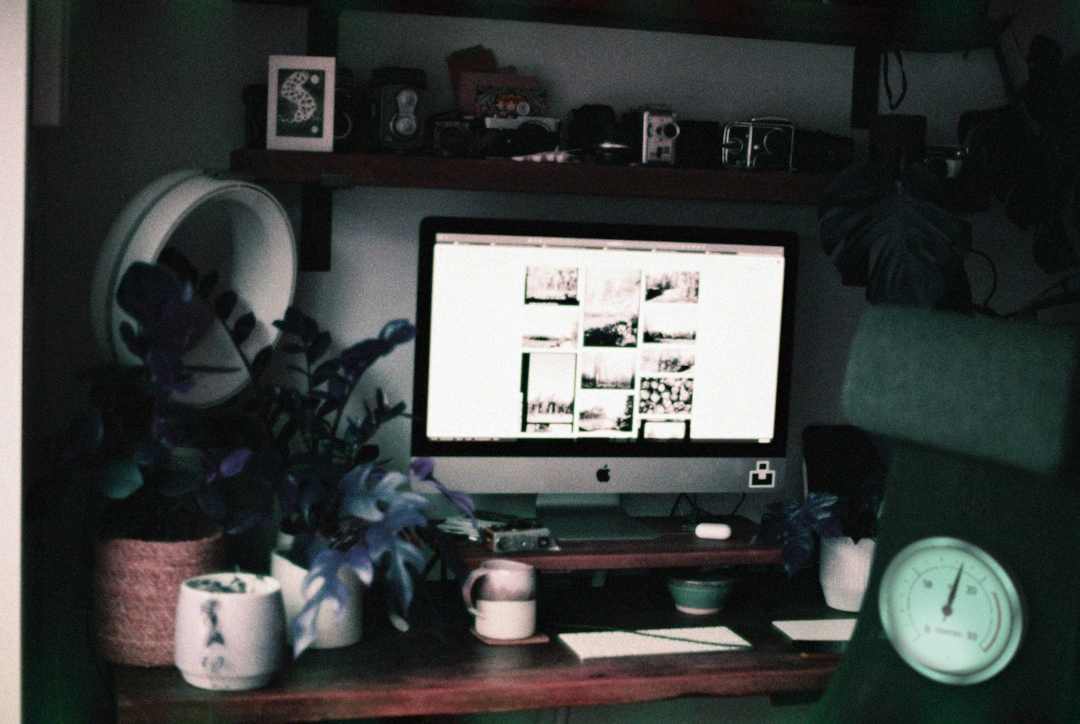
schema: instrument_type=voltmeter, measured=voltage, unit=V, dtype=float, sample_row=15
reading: 17
